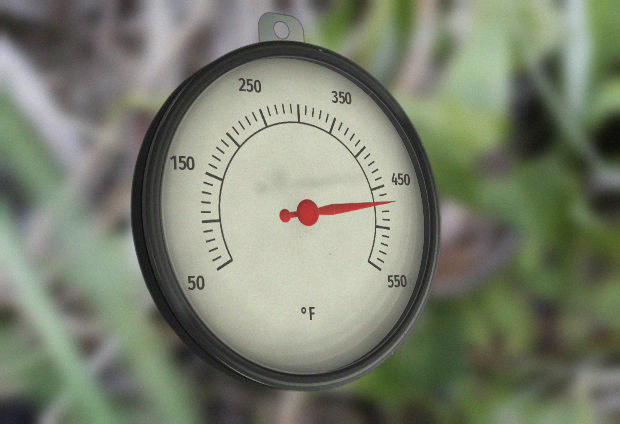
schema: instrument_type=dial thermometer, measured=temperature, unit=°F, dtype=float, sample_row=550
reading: 470
